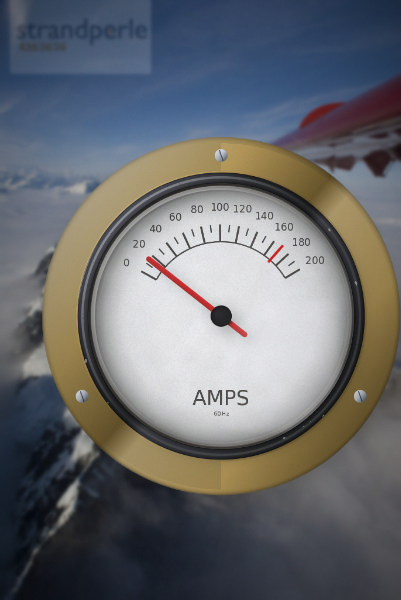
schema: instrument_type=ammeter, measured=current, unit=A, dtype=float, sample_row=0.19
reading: 15
